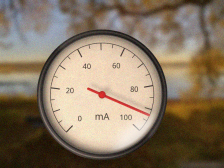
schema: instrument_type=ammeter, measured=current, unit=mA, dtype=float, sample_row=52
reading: 92.5
